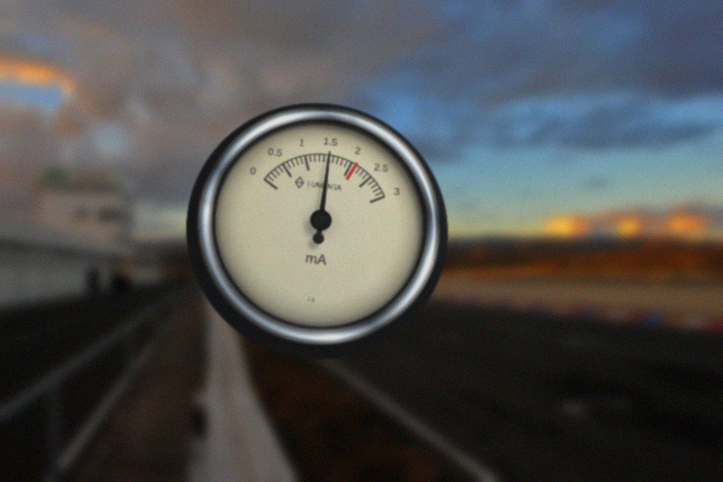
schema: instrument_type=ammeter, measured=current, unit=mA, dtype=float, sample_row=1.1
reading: 1.5
